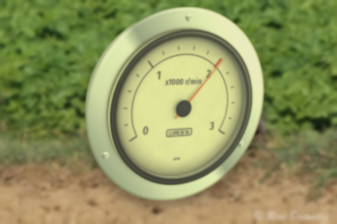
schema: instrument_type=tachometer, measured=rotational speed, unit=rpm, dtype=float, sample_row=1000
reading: 2000
